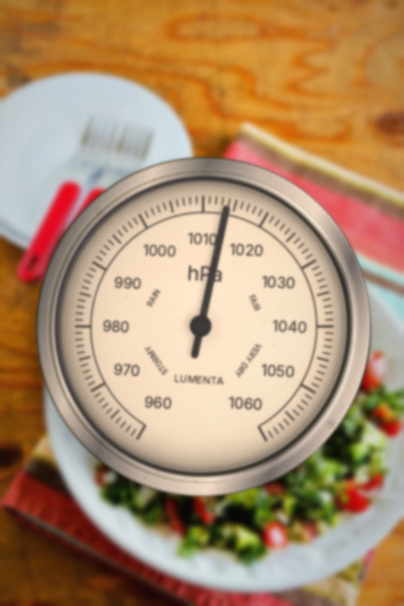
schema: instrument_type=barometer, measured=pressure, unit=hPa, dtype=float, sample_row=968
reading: 1014
